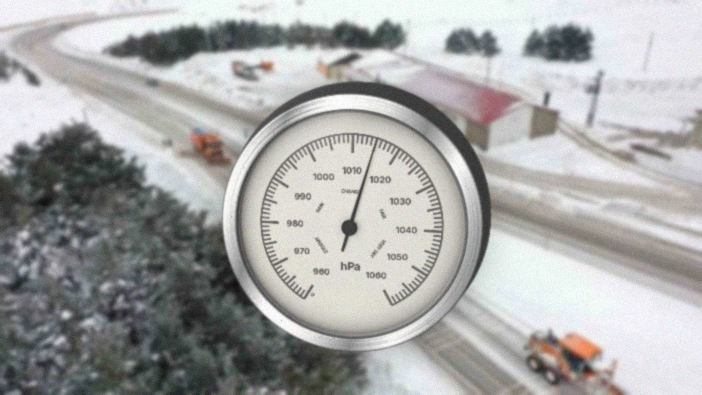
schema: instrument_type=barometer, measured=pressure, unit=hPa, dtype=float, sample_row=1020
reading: 1015
